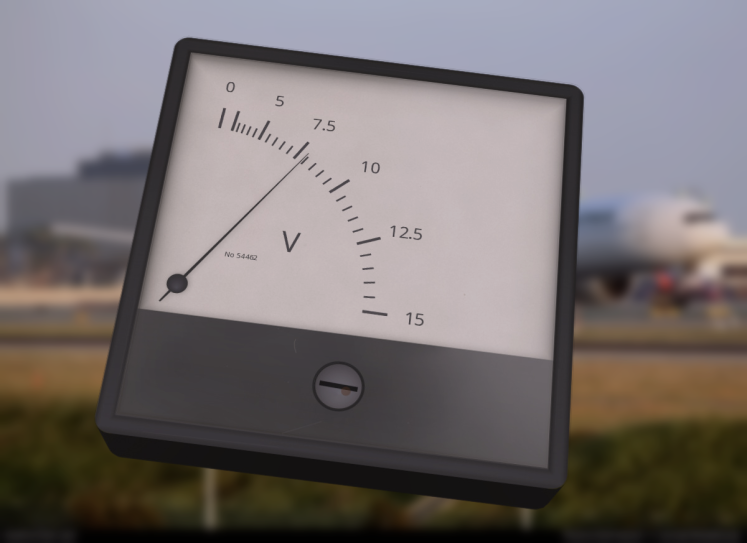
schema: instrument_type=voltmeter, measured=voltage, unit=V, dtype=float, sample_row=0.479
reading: 8
